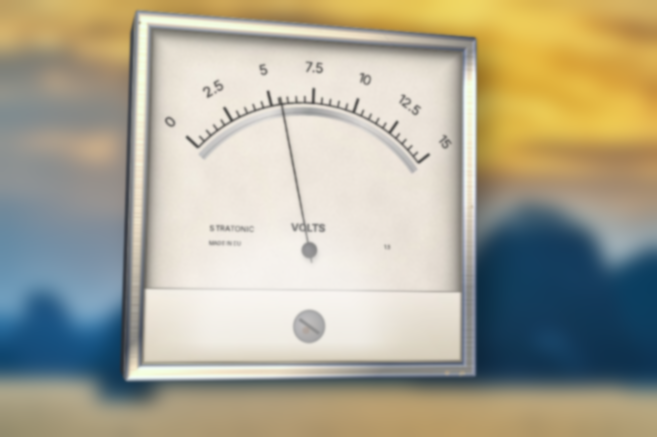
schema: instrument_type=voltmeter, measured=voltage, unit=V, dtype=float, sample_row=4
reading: 5.5
